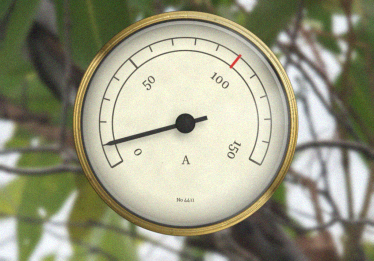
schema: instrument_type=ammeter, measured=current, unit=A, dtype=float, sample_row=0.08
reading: 10
